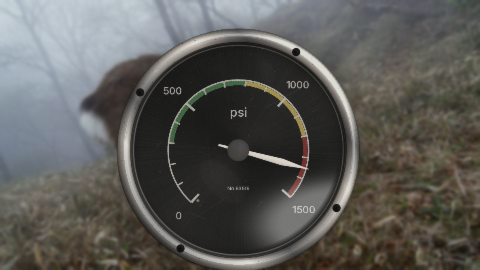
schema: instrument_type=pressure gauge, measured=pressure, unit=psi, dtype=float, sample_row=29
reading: 1350
